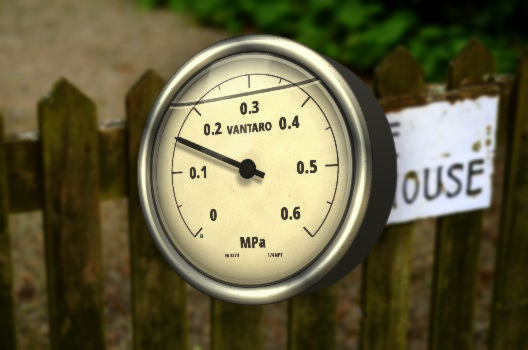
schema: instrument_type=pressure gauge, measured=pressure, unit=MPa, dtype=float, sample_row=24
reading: 0.15
